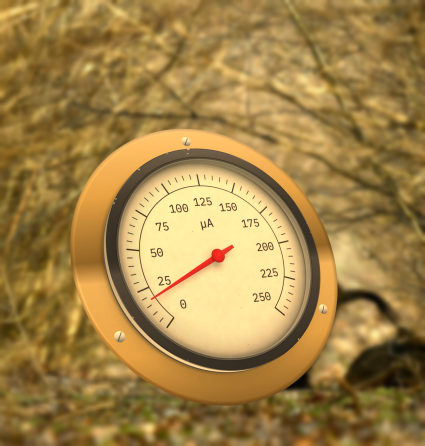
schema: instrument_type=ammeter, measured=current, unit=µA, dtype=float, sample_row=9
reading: 17.5
